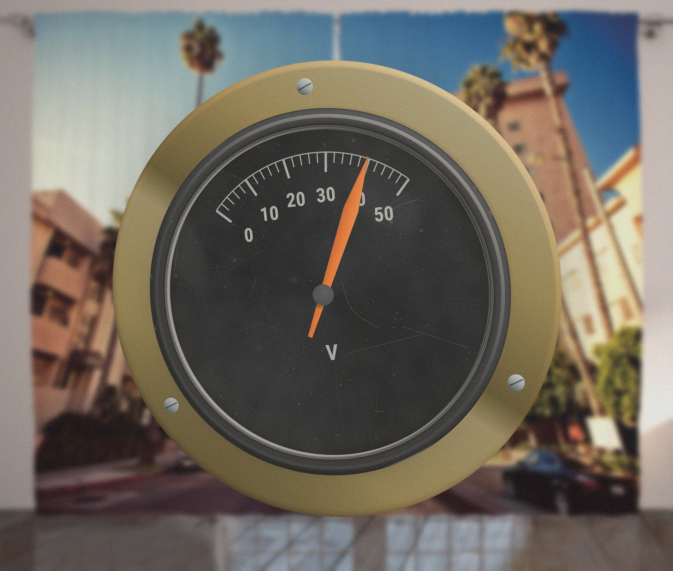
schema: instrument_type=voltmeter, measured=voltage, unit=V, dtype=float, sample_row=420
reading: 40
